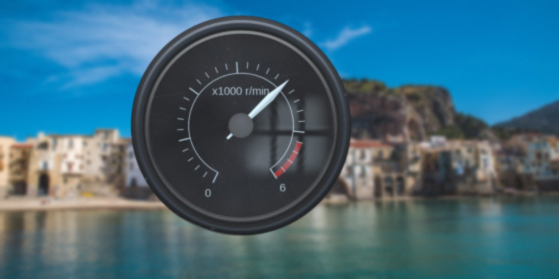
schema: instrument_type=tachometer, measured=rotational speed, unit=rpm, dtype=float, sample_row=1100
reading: 4000
